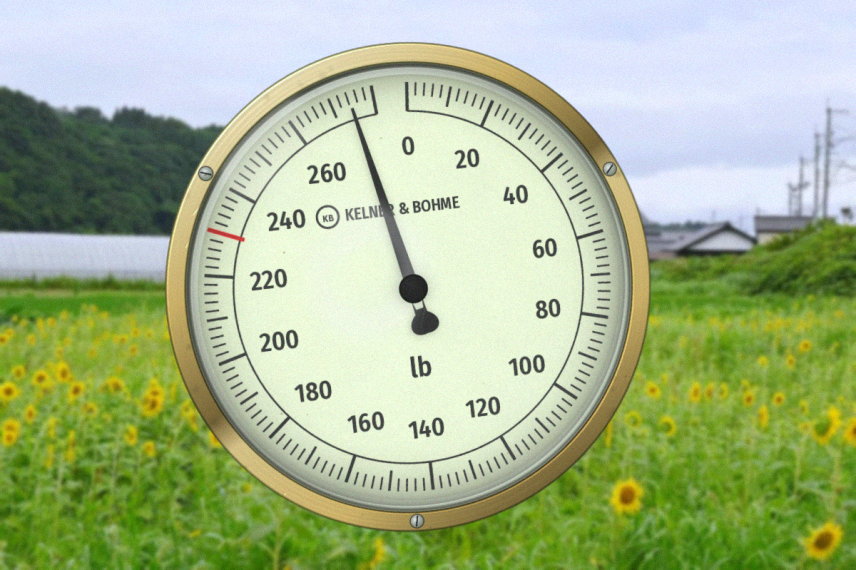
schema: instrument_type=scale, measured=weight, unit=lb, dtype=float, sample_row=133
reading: 274
